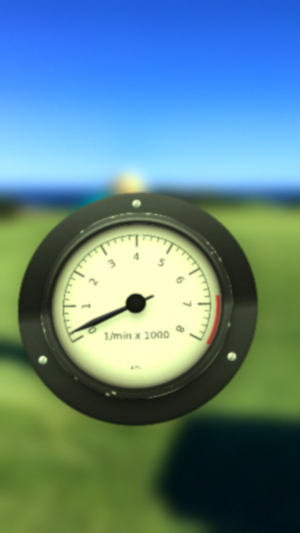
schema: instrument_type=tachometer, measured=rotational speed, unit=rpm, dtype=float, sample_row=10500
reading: 200
